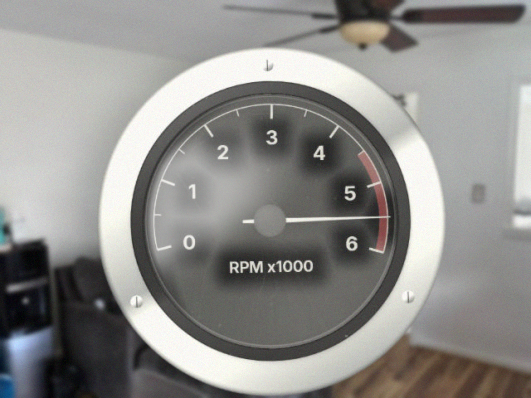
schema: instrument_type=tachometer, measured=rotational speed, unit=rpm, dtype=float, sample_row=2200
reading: 5500
